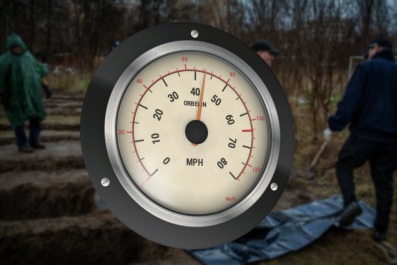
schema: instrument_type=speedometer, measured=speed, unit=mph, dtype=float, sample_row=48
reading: 42.5
